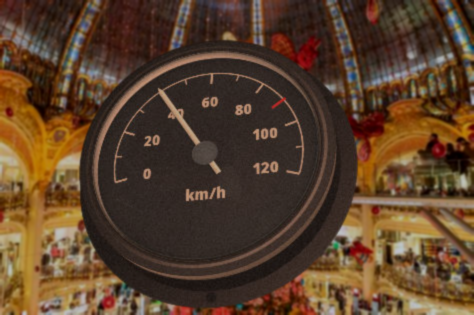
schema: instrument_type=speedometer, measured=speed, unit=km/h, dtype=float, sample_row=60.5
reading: 40
